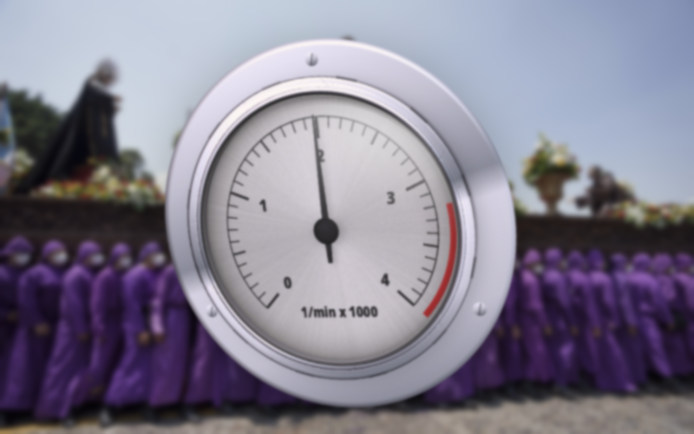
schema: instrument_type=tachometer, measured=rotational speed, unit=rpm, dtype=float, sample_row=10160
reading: 2000
